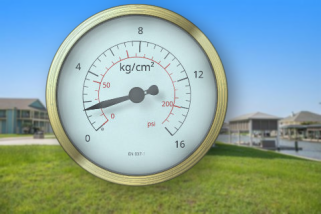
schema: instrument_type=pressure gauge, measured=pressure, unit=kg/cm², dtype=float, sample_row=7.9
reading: 1.5
